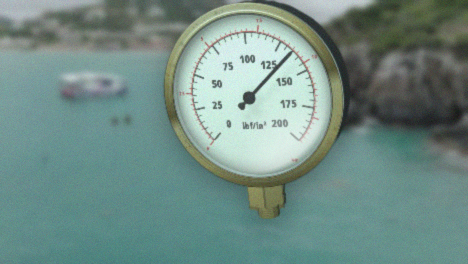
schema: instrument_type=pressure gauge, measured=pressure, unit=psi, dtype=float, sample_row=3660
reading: 135
